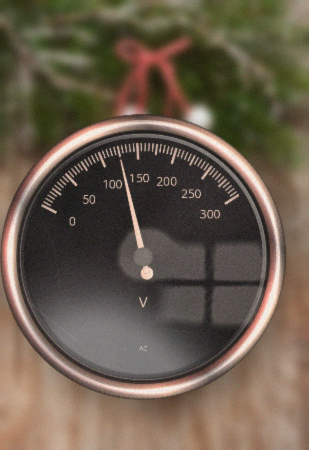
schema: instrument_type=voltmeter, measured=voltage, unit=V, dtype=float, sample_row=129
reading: 125
